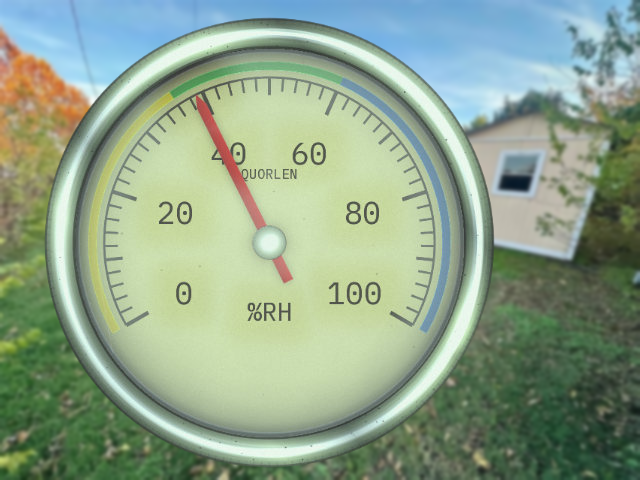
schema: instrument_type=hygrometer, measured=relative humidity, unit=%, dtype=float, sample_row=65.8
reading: 39
